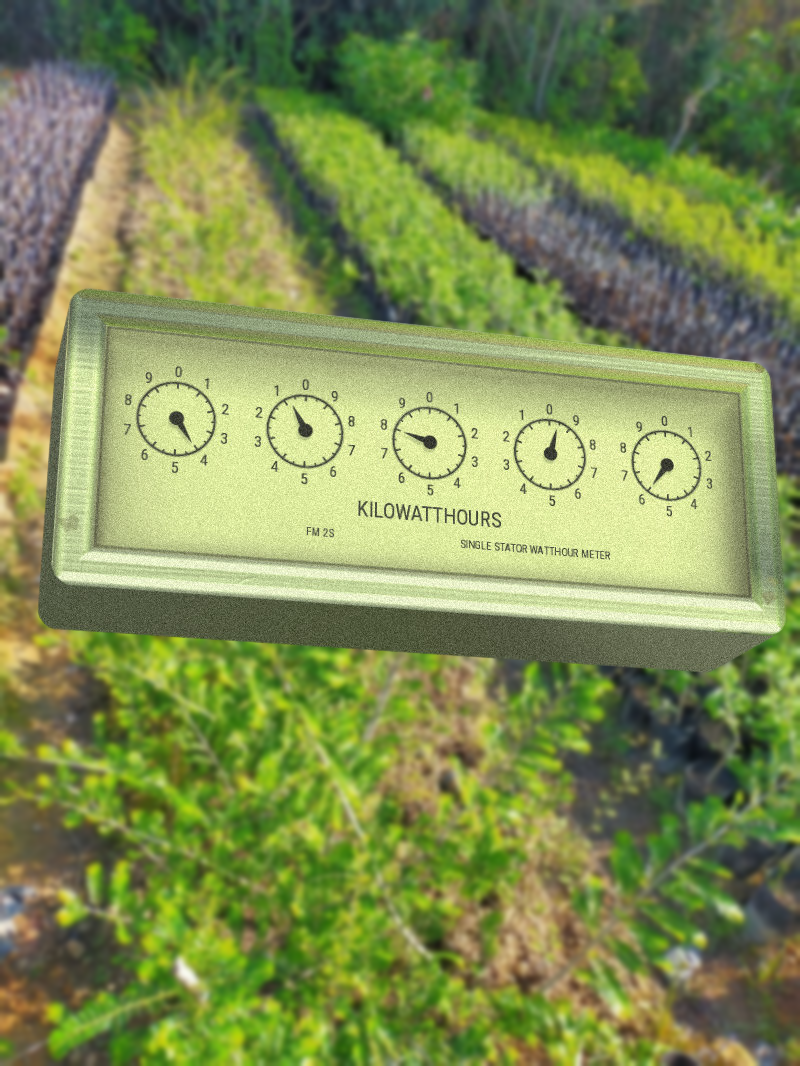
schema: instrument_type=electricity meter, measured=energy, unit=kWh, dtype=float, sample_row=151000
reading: 40796
